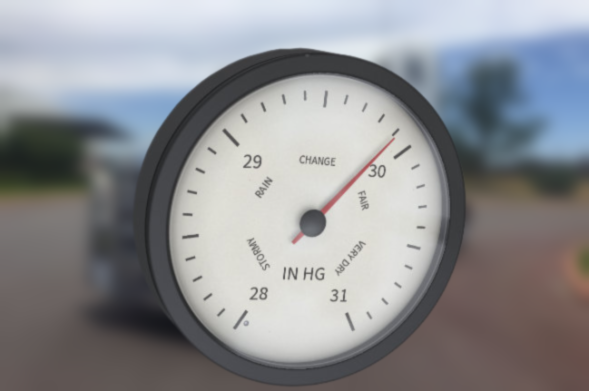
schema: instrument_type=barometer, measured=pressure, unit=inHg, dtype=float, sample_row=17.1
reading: 29.9
